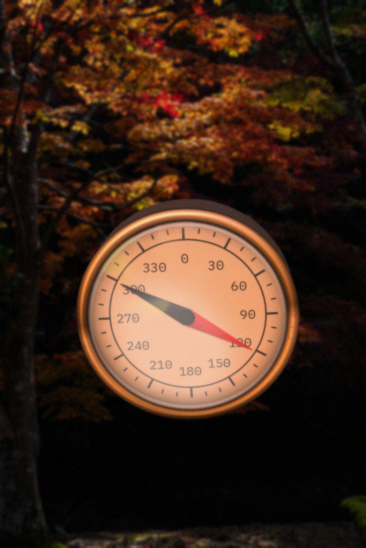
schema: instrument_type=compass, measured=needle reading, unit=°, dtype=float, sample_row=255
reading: 120
